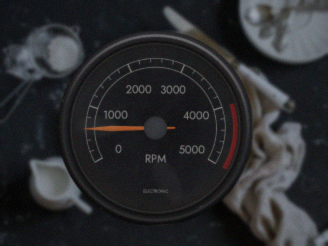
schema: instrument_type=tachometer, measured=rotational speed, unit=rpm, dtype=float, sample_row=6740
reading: 600
